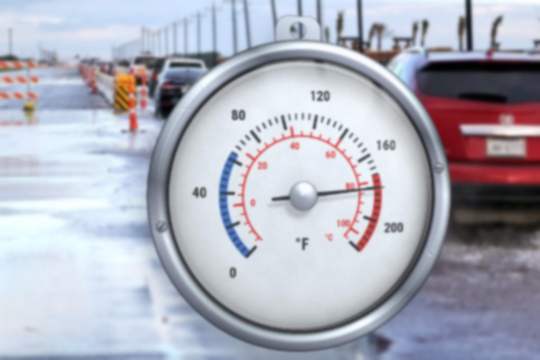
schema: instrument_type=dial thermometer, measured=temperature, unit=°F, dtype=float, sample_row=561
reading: 180
